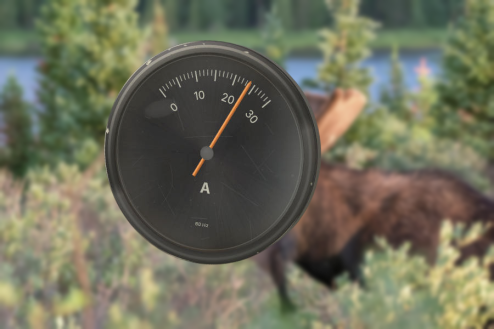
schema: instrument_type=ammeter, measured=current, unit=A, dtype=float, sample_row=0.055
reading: 24
